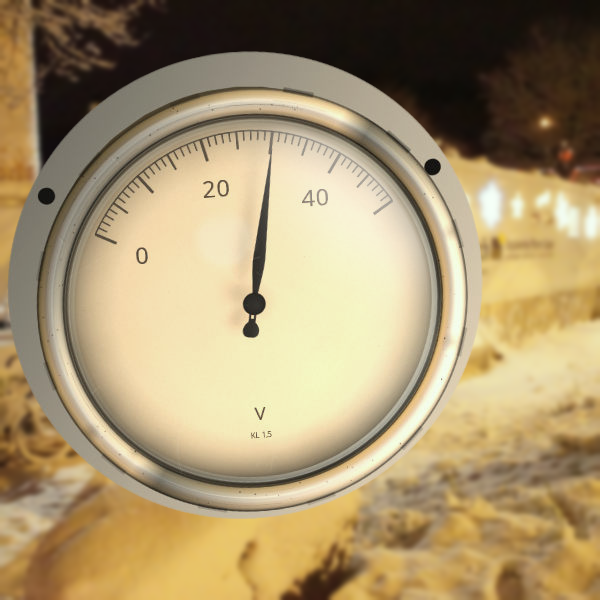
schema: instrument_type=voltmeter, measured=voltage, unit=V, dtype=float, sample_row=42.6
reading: 30
